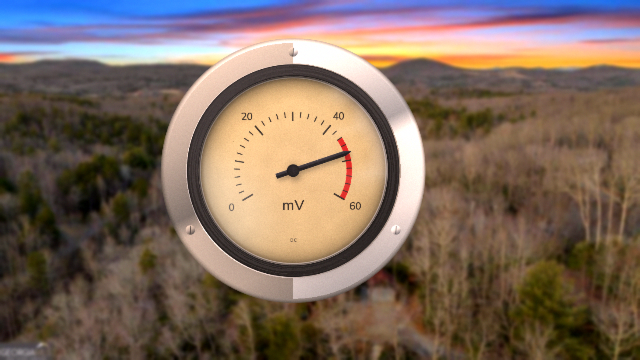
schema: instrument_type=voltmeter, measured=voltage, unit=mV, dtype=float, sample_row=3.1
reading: 48
